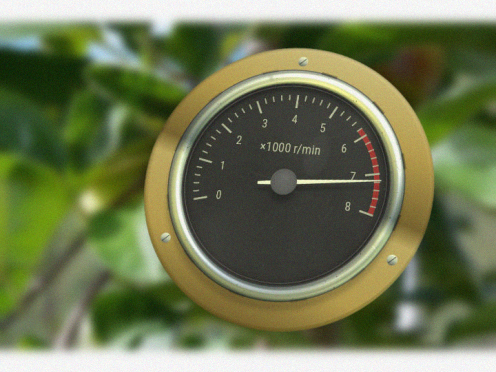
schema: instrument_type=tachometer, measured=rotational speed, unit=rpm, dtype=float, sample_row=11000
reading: 7200
